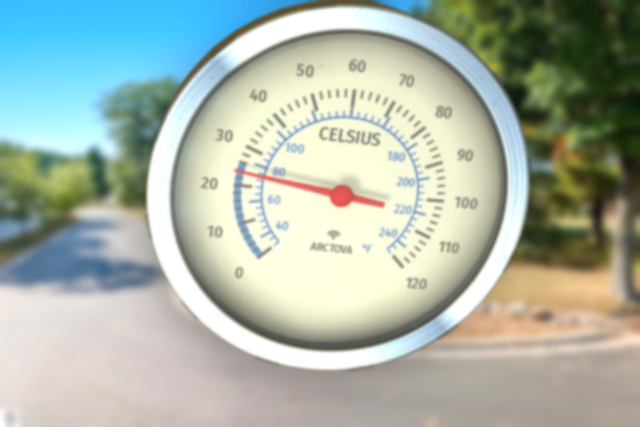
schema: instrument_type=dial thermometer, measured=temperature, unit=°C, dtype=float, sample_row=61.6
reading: 24
